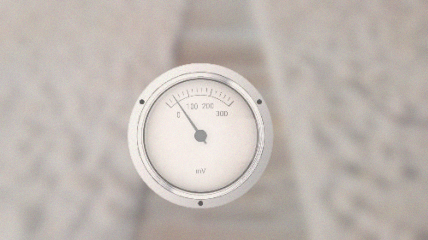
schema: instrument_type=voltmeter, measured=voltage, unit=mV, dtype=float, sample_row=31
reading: 40
